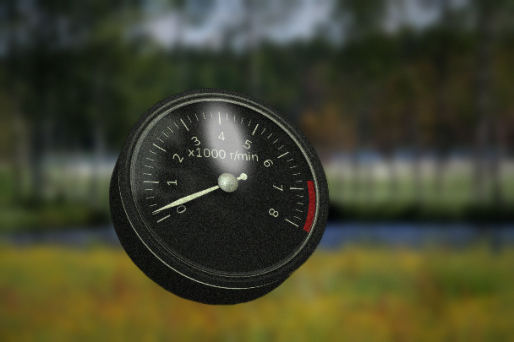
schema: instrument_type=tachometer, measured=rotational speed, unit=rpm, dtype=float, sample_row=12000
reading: 200
